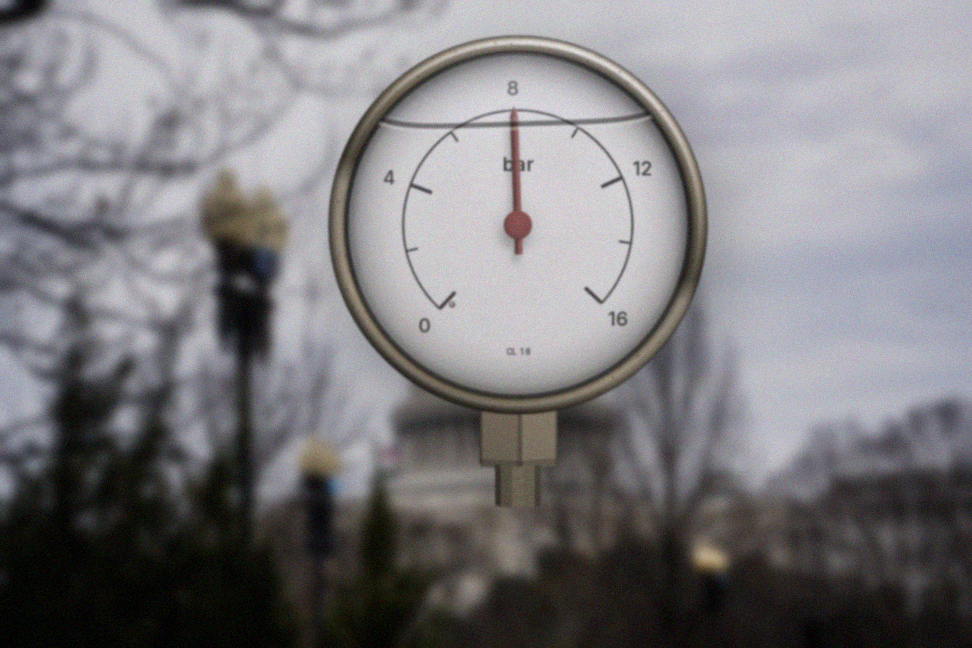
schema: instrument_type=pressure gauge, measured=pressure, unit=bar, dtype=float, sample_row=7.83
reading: 8
